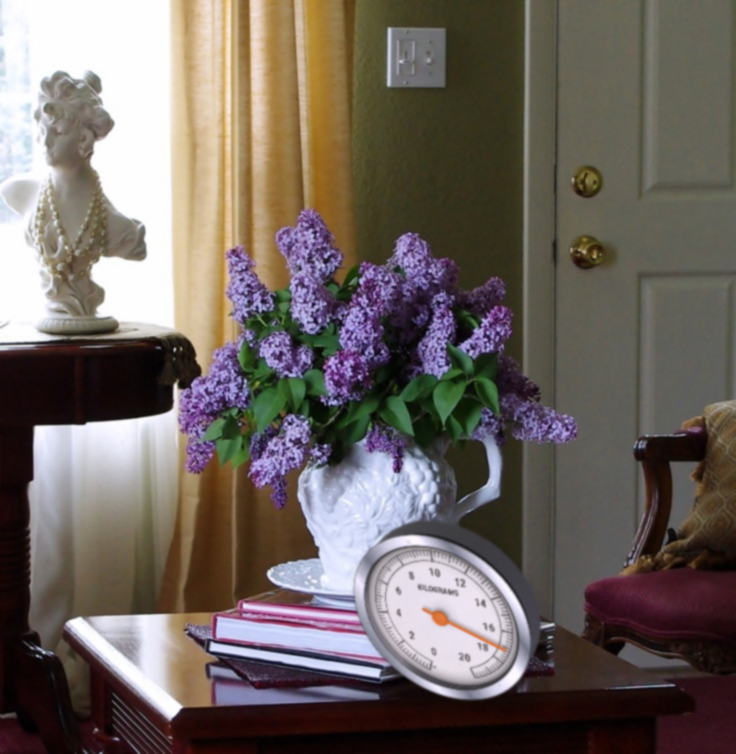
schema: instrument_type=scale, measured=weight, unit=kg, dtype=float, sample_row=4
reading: 17
